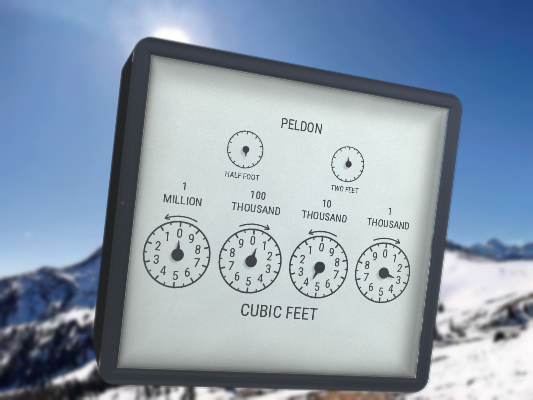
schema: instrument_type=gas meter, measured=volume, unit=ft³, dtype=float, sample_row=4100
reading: 4300
